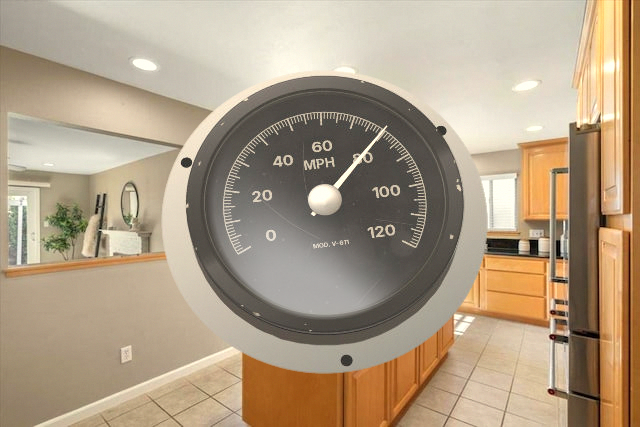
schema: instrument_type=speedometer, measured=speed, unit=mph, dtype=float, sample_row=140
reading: 80
